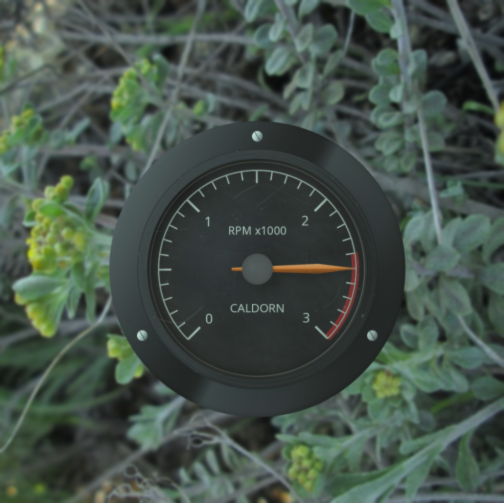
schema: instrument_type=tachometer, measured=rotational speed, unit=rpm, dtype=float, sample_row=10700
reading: 2500
